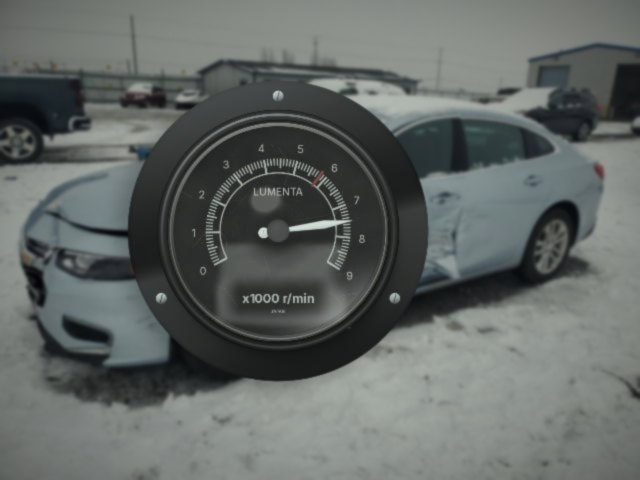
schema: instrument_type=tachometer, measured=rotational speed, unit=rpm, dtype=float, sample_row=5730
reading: 7500
